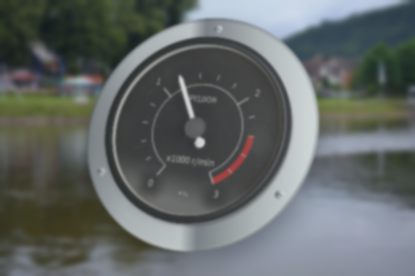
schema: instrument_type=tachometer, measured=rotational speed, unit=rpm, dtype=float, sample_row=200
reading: 1200
